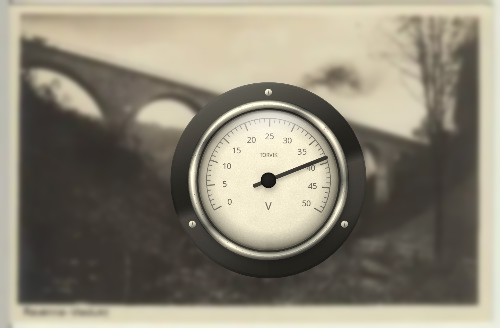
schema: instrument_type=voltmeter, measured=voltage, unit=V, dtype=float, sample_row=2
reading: 39
